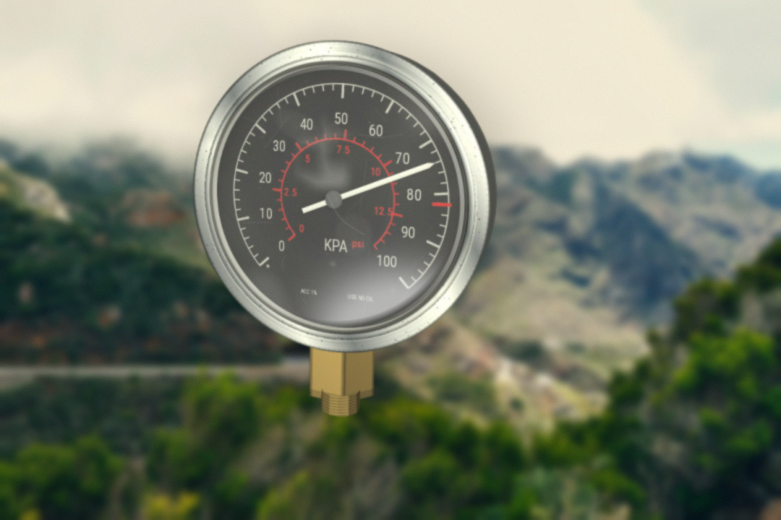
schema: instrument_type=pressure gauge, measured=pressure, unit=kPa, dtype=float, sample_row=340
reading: 74
